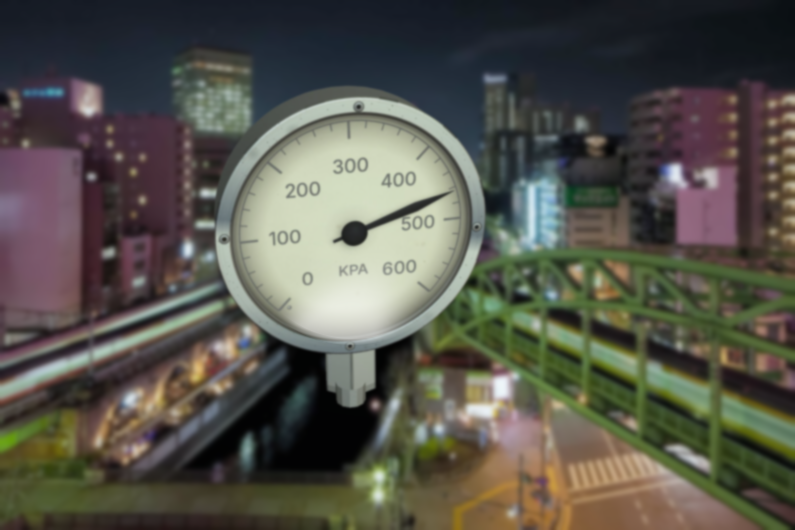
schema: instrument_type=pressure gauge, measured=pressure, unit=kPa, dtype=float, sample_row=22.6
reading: 460
